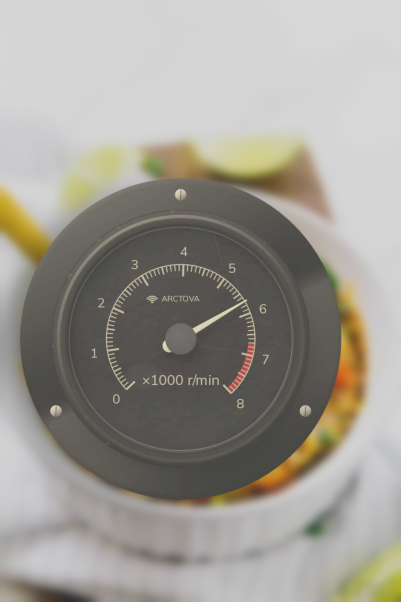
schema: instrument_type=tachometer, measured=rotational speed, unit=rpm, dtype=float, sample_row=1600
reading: 5700
